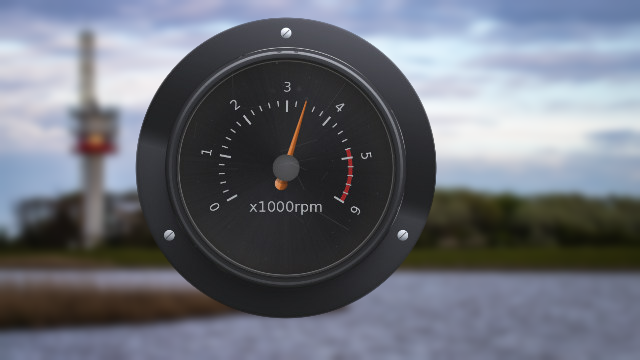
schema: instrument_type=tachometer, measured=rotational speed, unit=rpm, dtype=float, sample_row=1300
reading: 3400
